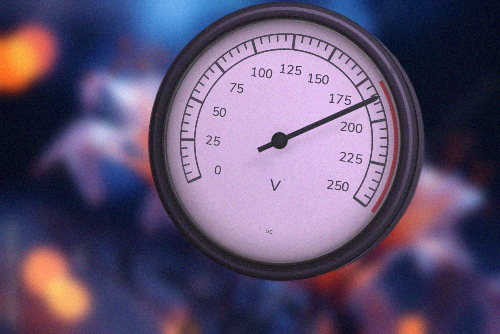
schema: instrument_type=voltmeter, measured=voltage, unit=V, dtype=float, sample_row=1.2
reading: 187.5
